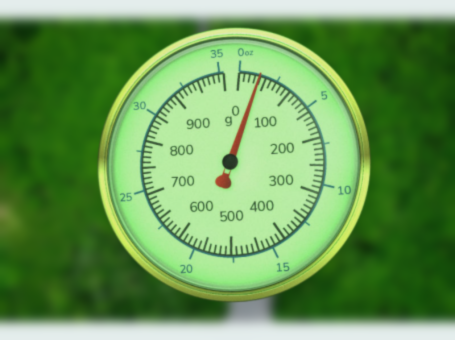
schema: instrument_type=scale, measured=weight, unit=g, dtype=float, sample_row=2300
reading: 40
